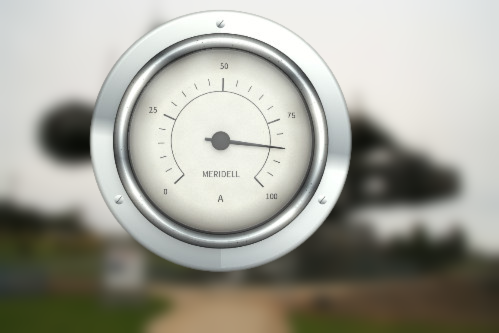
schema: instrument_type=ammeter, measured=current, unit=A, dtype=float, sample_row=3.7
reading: 85
